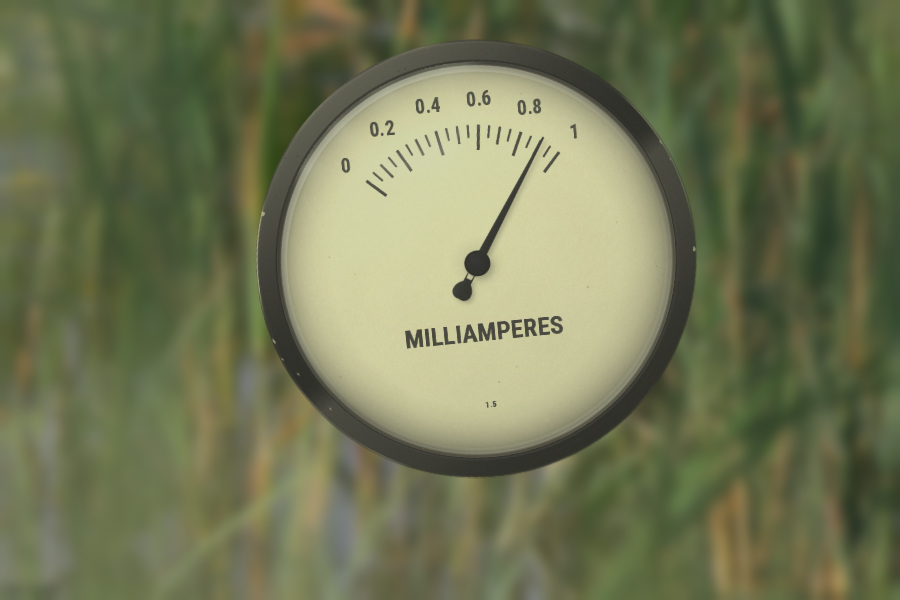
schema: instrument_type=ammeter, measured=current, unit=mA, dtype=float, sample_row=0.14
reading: 0.9
